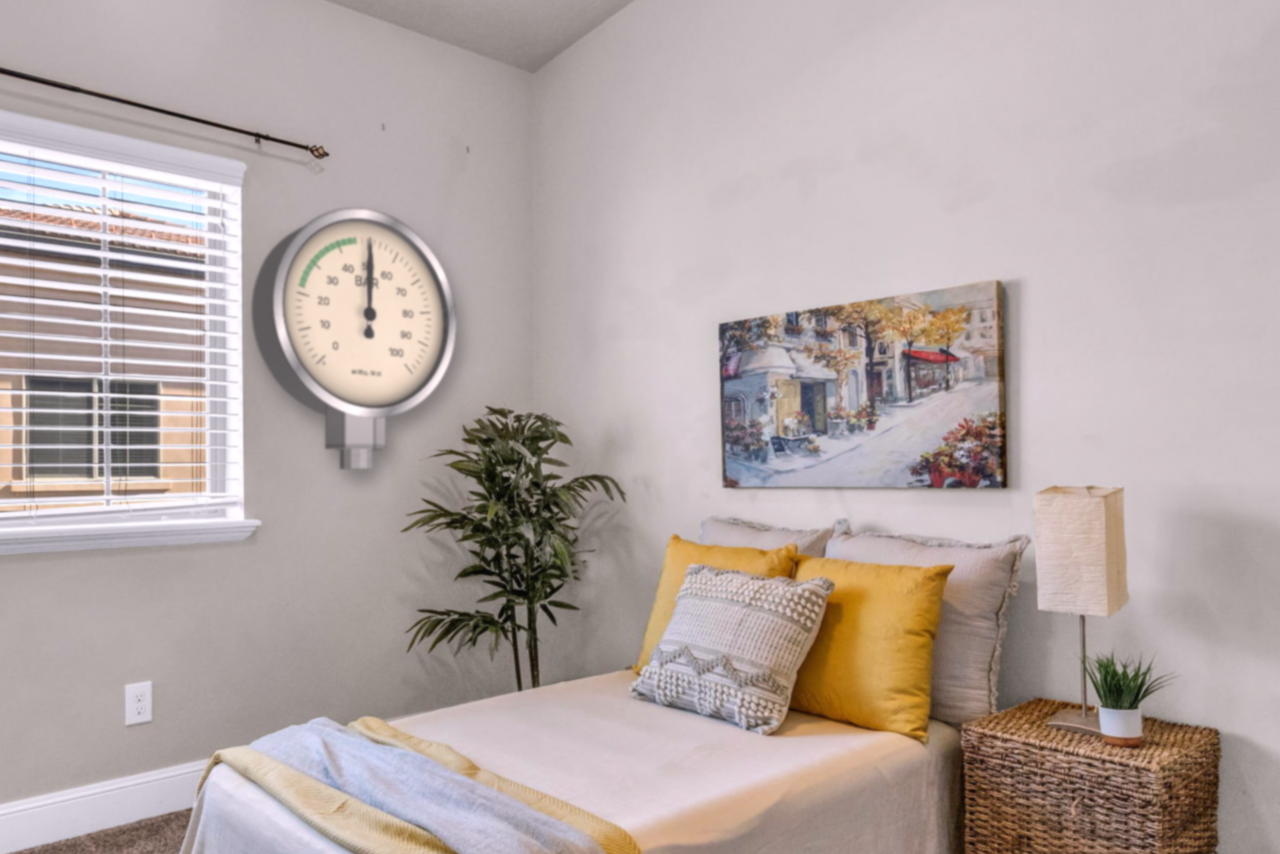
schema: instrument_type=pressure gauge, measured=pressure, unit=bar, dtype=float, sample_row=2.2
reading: 50
